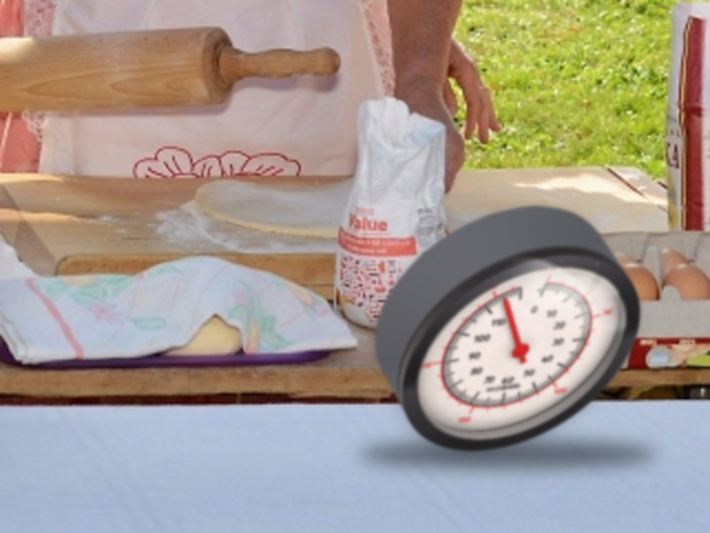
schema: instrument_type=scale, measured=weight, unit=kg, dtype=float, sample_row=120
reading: 115
